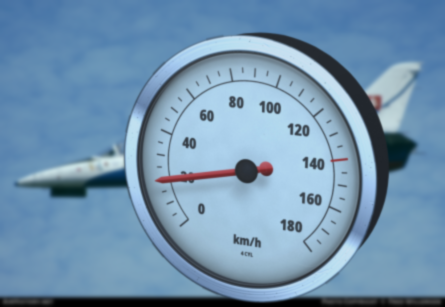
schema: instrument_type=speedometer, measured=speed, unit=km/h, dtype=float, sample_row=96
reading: 20
